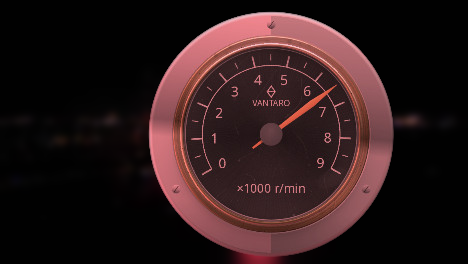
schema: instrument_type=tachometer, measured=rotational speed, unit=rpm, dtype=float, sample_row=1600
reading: 6500
